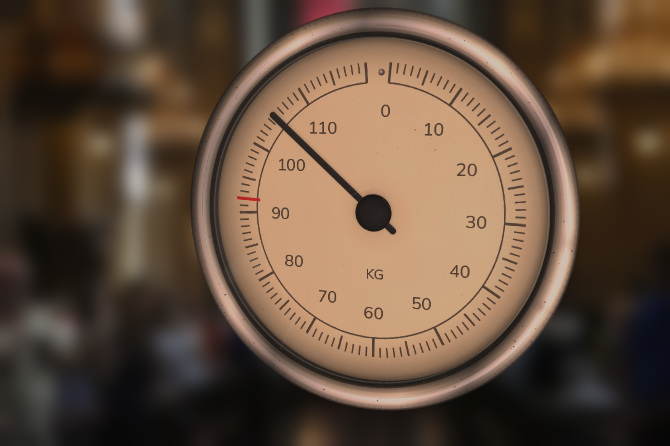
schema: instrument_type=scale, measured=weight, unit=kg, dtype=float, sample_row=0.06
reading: 105
